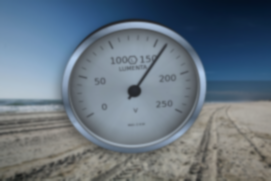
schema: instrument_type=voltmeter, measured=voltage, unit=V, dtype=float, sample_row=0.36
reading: 160
